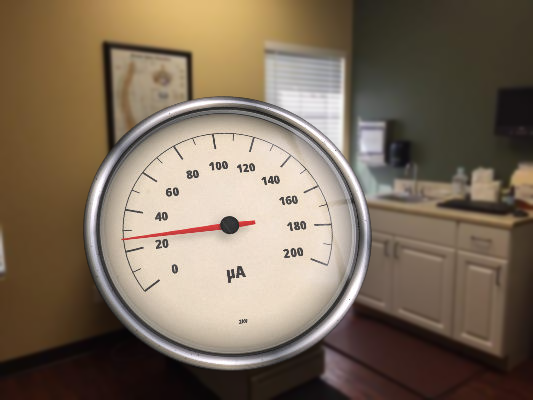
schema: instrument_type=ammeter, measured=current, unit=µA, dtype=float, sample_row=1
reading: 25
